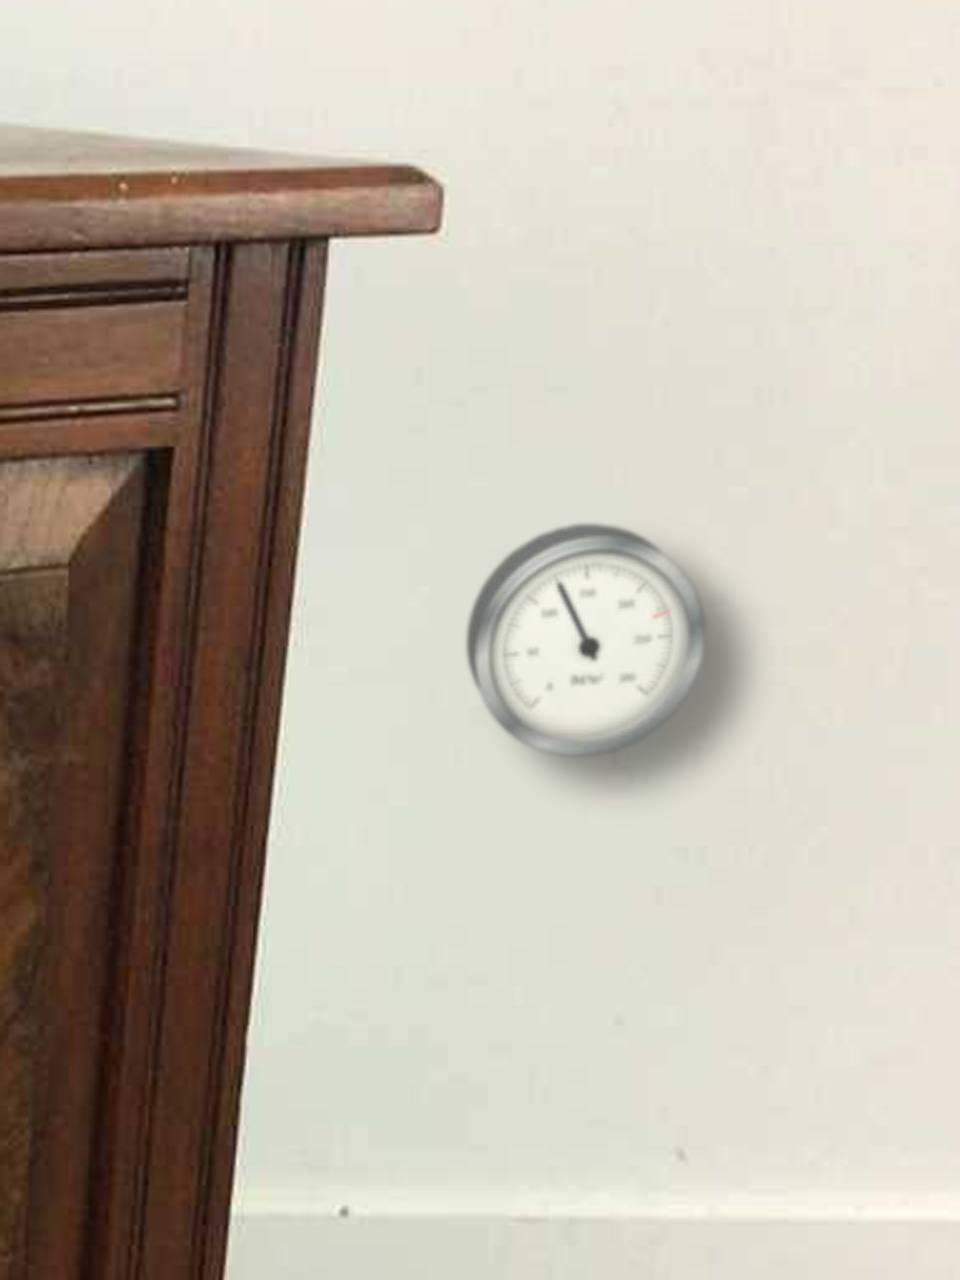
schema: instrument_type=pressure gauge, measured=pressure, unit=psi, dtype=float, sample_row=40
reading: 125
